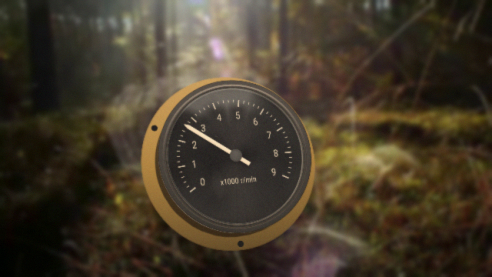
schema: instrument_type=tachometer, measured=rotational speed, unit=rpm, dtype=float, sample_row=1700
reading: 2600
